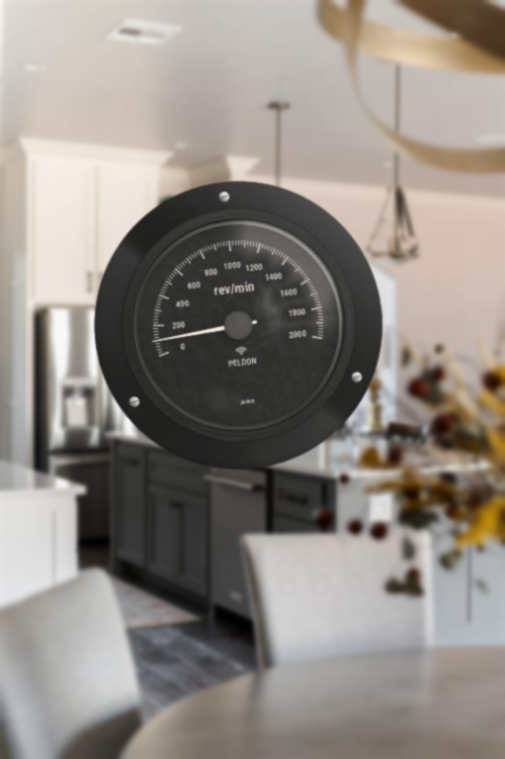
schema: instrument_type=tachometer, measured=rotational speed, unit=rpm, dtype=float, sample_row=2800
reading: 100
